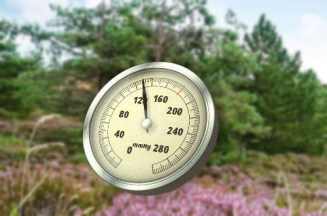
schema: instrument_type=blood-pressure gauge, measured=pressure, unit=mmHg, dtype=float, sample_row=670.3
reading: 130
